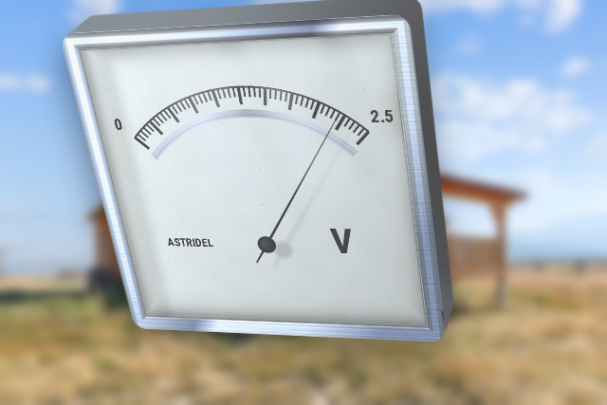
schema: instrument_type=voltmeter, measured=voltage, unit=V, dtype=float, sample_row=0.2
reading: 2.2
